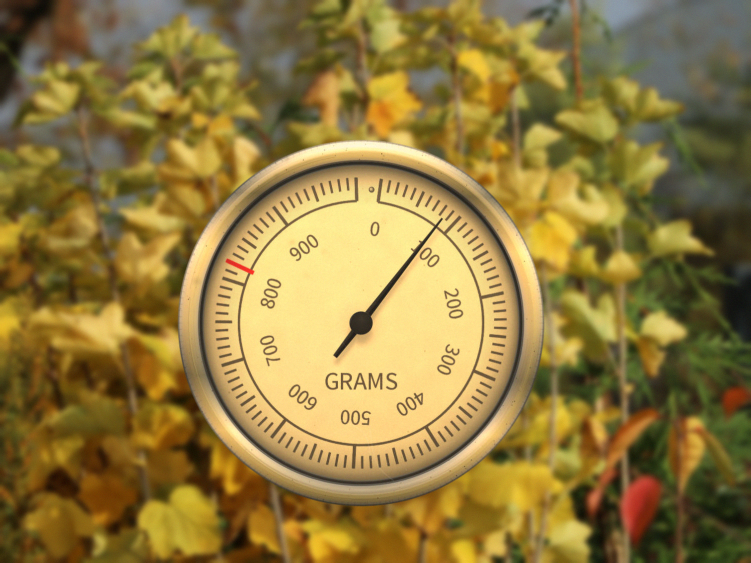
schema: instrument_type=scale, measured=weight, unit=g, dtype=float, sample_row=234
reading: 85
